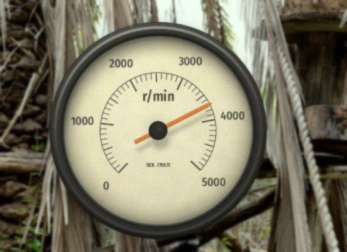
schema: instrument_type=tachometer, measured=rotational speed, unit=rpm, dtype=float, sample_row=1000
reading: 3700
